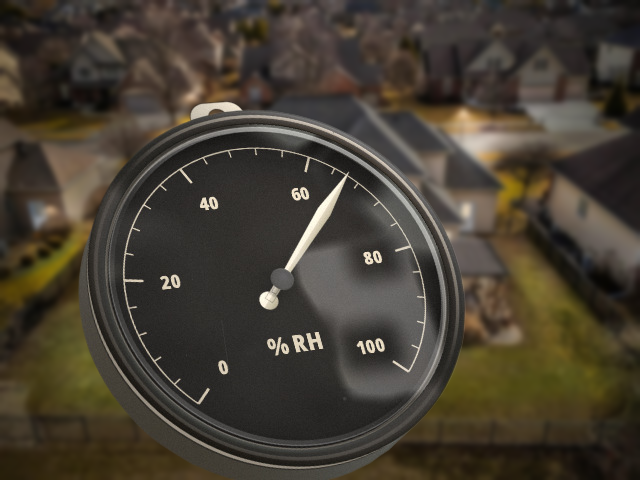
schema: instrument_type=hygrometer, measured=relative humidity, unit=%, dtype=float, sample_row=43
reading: 66
